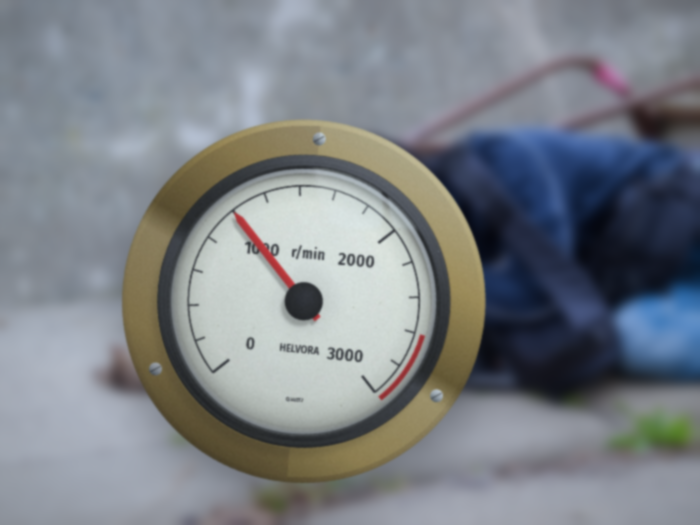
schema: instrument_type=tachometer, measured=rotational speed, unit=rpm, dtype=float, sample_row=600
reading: 1000
